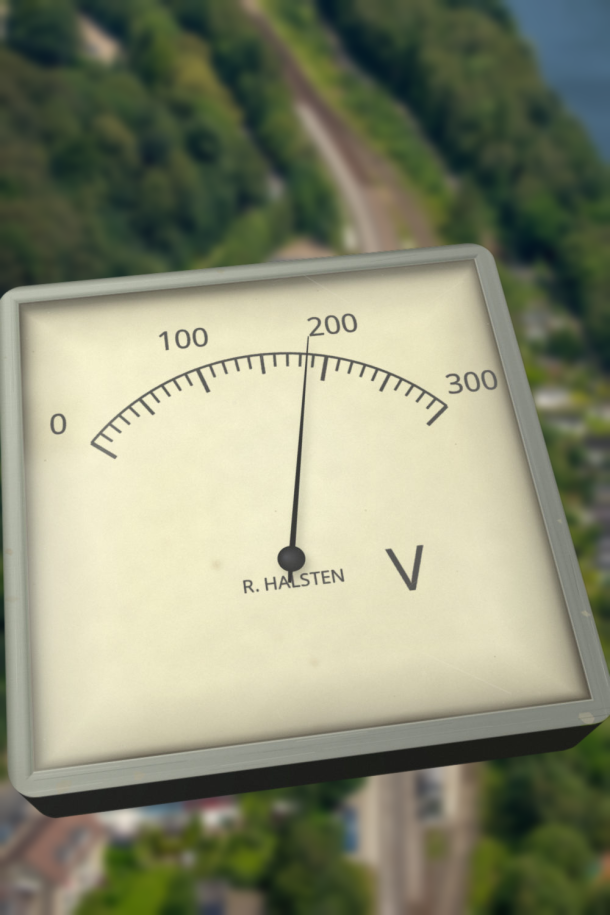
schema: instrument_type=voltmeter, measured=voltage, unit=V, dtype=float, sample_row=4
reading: 185
